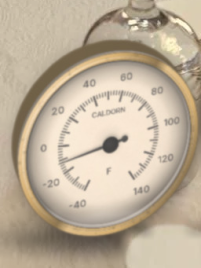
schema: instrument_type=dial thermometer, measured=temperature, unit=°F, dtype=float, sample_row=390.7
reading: -10
